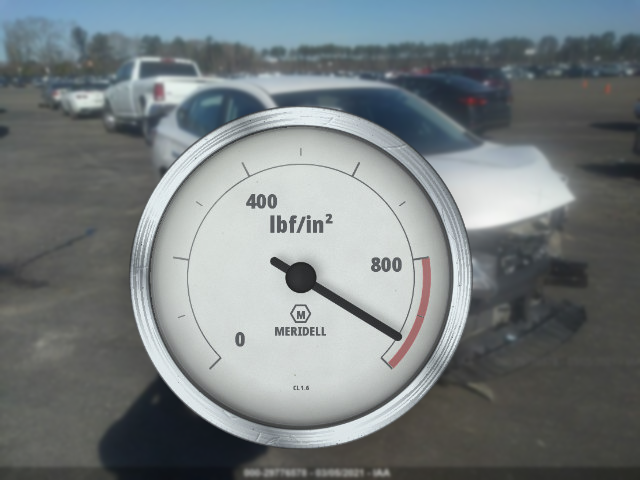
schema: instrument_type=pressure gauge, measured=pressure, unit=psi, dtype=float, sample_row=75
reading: 950
